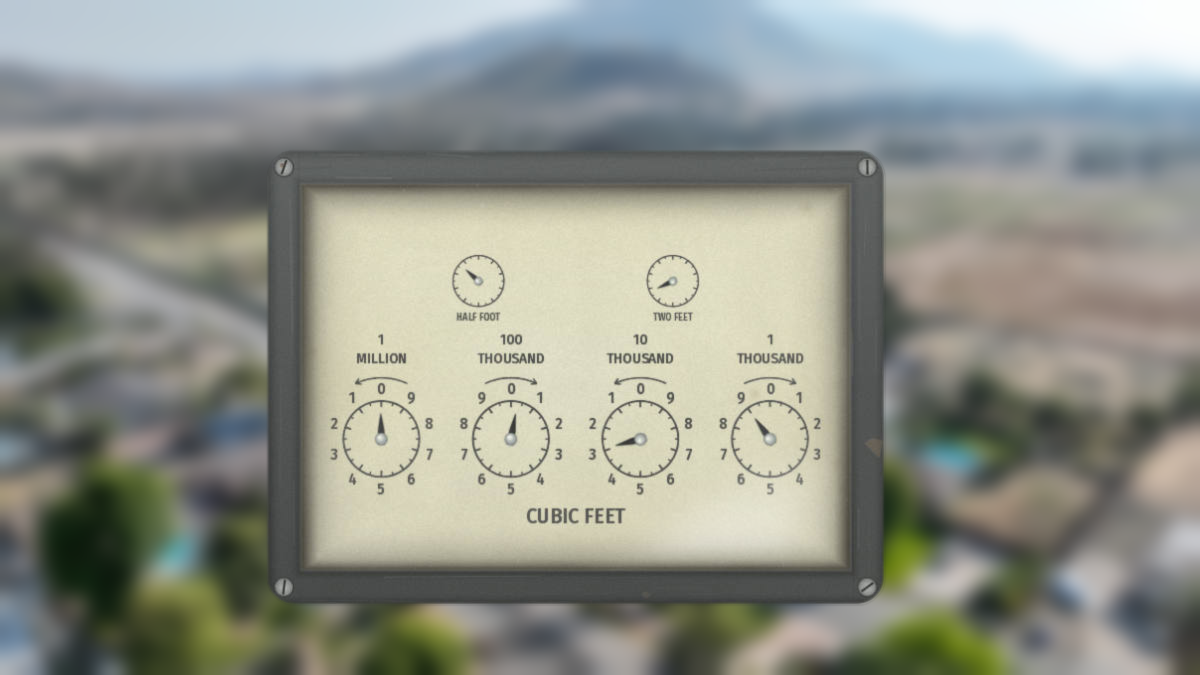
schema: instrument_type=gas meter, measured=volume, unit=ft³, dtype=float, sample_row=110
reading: 2900
